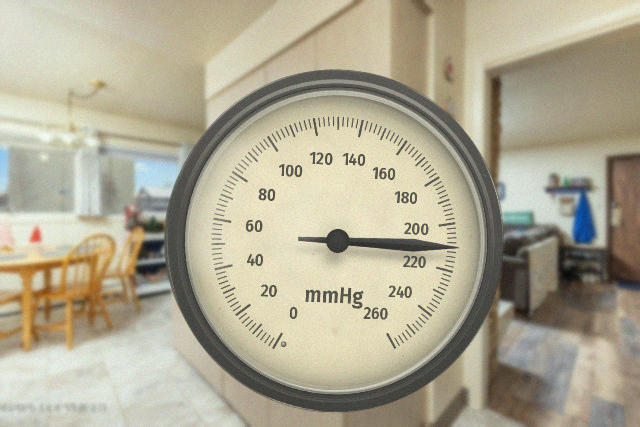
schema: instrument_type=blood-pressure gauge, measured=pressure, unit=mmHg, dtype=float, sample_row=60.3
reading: 210
